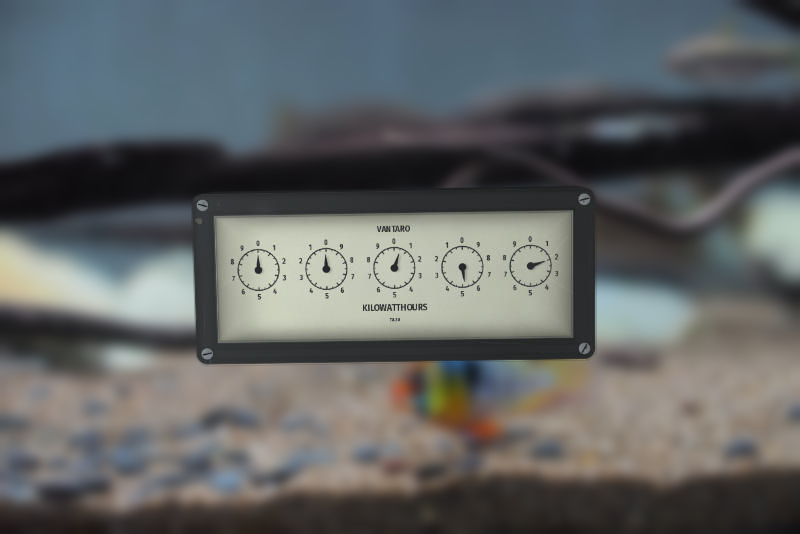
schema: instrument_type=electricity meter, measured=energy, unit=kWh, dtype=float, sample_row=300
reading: 52
